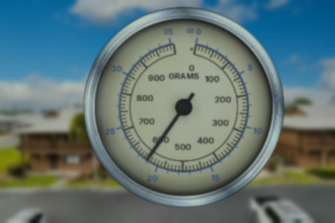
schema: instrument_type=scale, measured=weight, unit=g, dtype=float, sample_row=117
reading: 600
